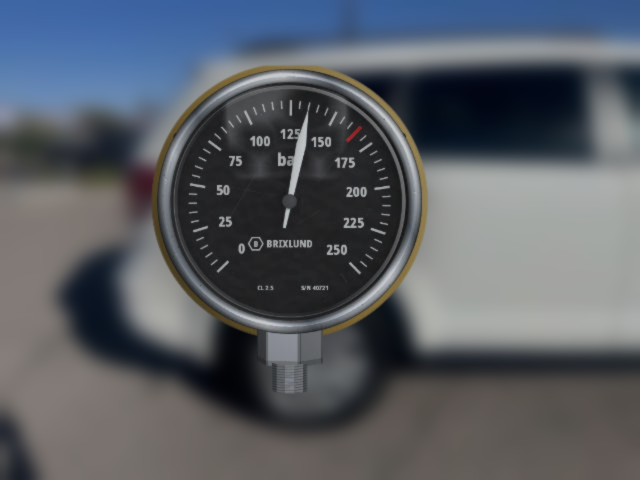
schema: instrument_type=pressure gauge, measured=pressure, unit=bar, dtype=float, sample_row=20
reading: 135
